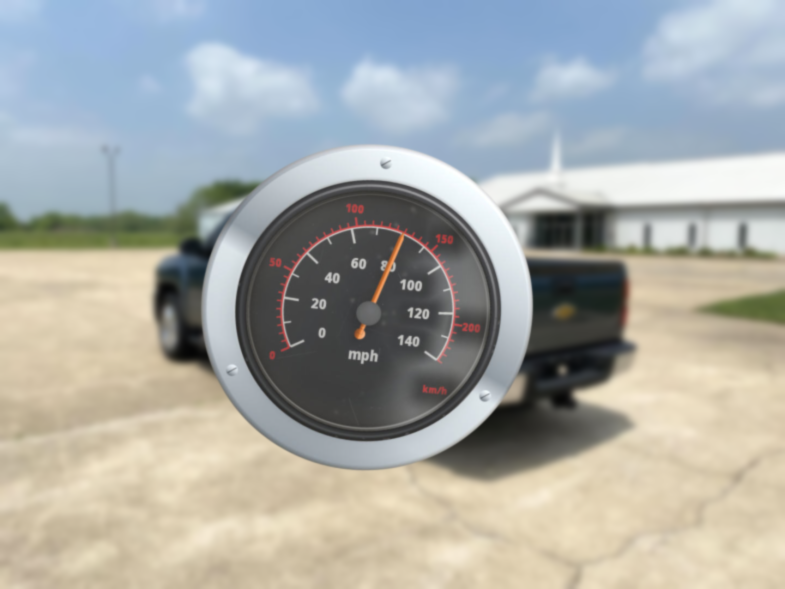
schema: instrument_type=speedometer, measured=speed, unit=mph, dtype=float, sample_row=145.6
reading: 80
